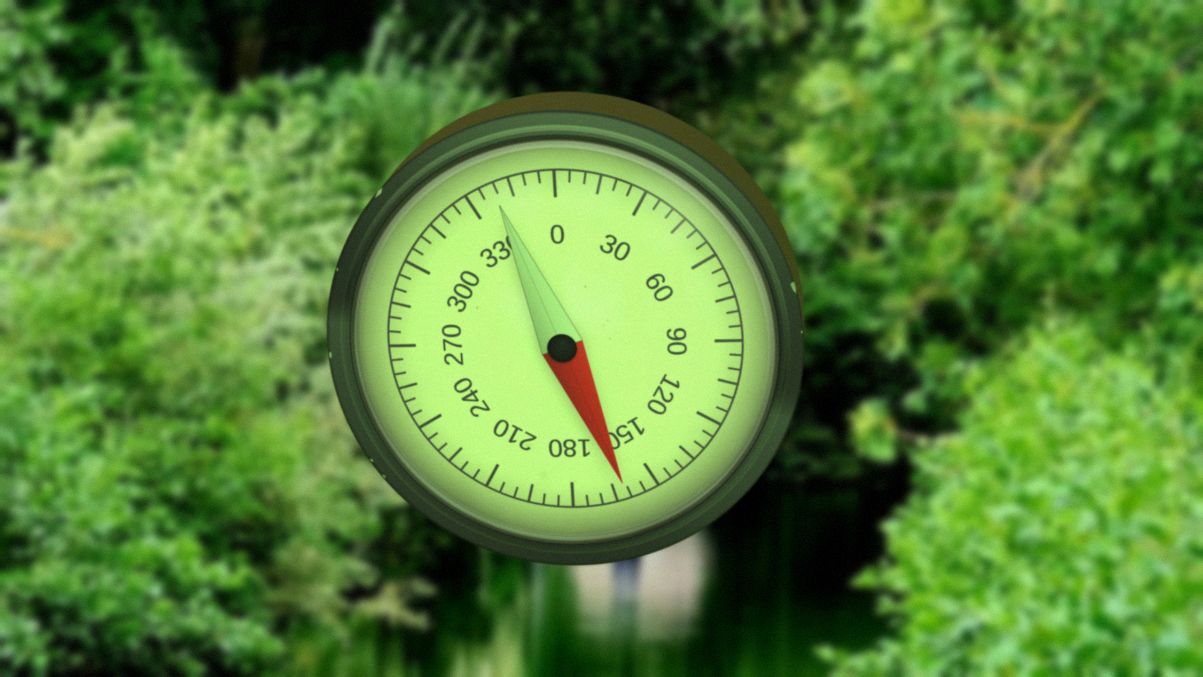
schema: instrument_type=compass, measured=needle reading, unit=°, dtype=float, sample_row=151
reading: 160
